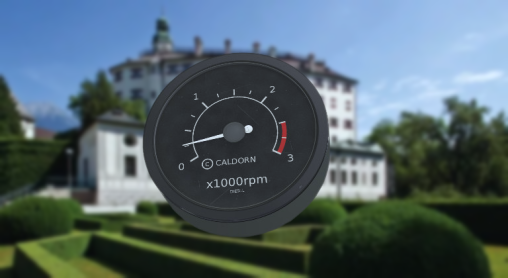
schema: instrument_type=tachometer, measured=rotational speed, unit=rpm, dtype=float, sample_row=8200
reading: 250
